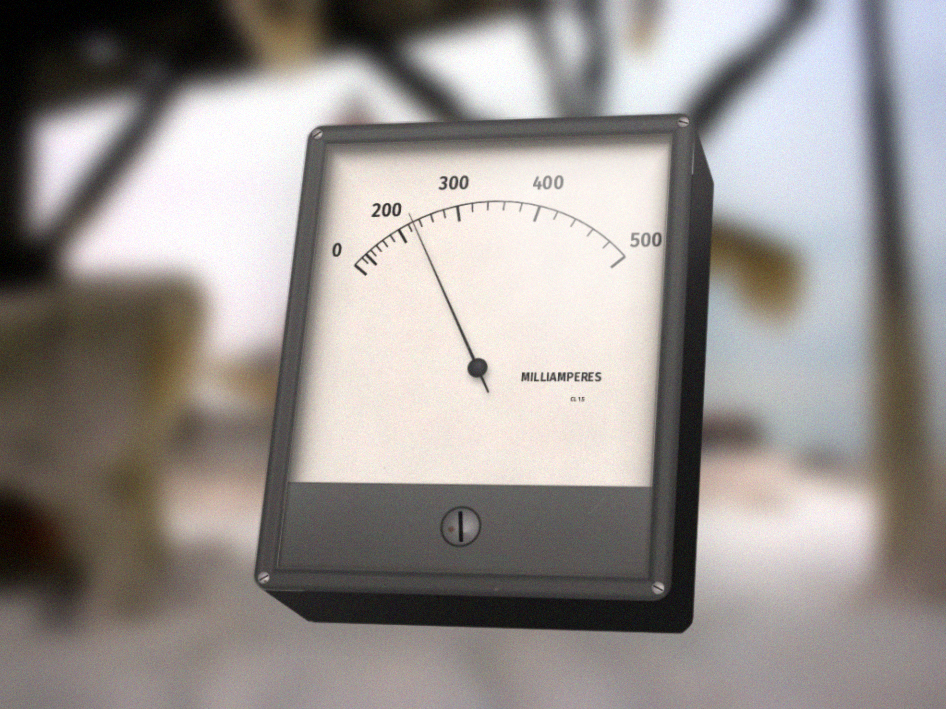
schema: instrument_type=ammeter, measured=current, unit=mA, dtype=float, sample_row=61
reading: 230
